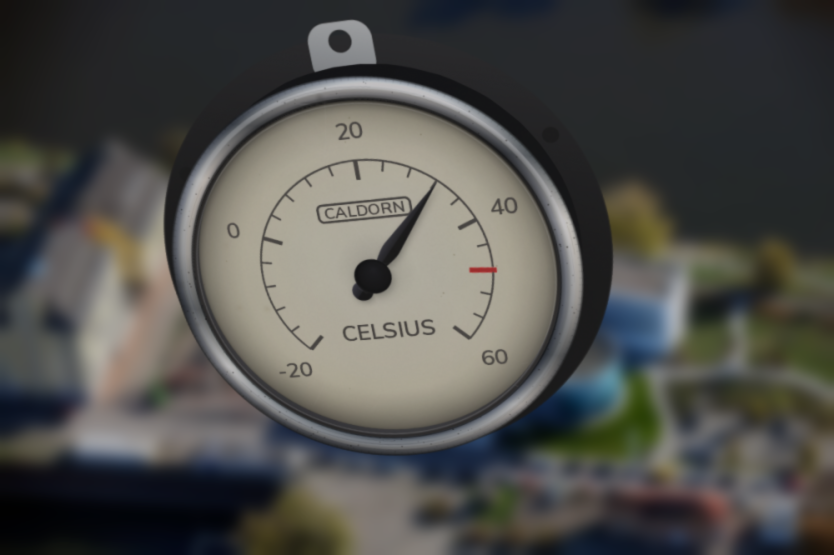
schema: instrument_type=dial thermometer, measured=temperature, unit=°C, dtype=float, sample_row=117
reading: 32
